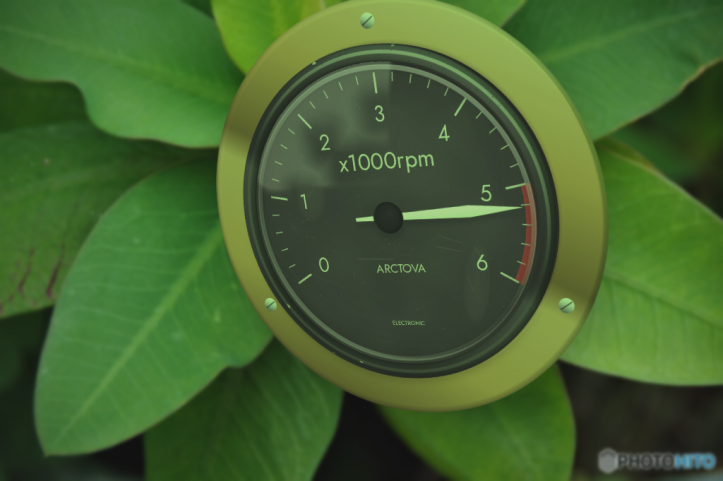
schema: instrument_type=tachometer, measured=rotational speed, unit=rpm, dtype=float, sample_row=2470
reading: 5200
